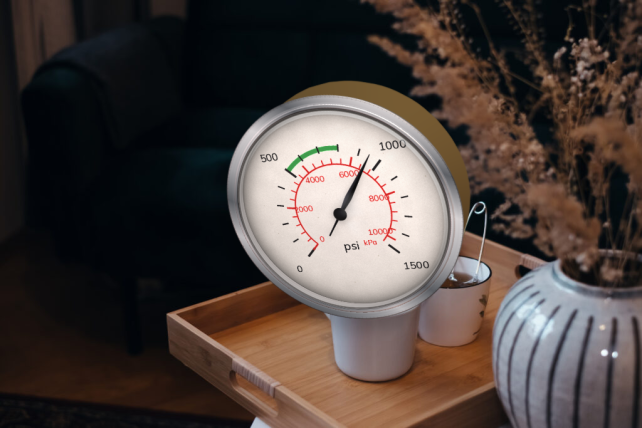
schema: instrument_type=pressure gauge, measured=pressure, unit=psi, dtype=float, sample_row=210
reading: 950
